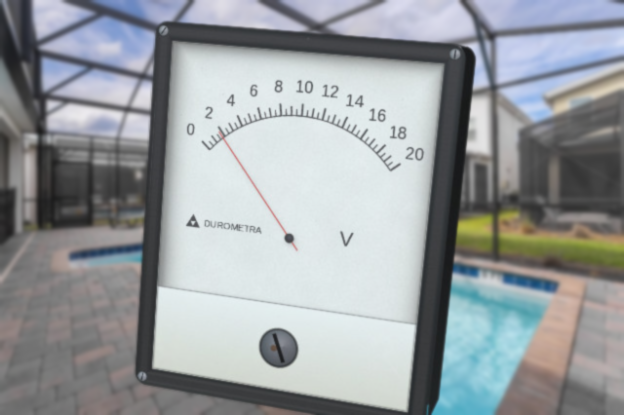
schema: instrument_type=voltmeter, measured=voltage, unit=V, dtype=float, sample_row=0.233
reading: 2
